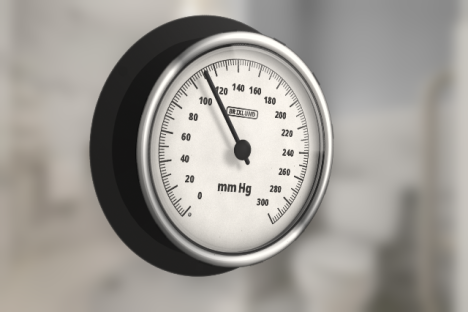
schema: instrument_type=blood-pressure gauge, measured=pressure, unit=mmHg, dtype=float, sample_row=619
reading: 110
